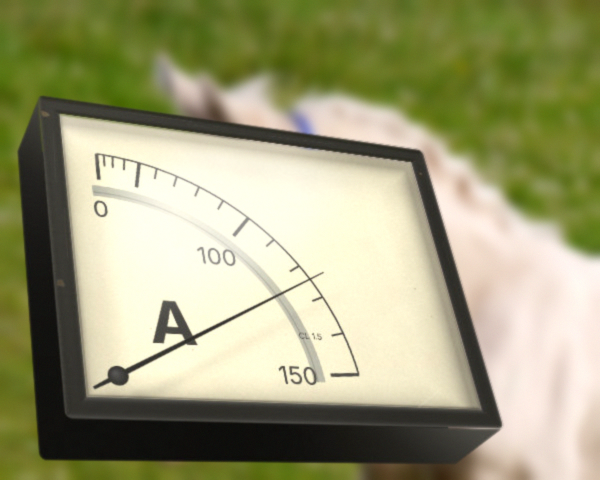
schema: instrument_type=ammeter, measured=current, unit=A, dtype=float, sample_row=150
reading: 125
